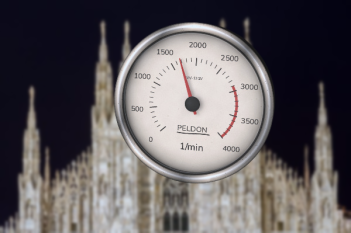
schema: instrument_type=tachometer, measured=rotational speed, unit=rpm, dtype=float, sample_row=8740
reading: 1700
